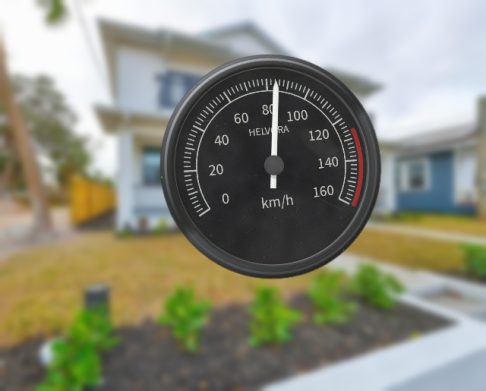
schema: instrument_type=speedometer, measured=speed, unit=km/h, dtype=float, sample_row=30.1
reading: 84
